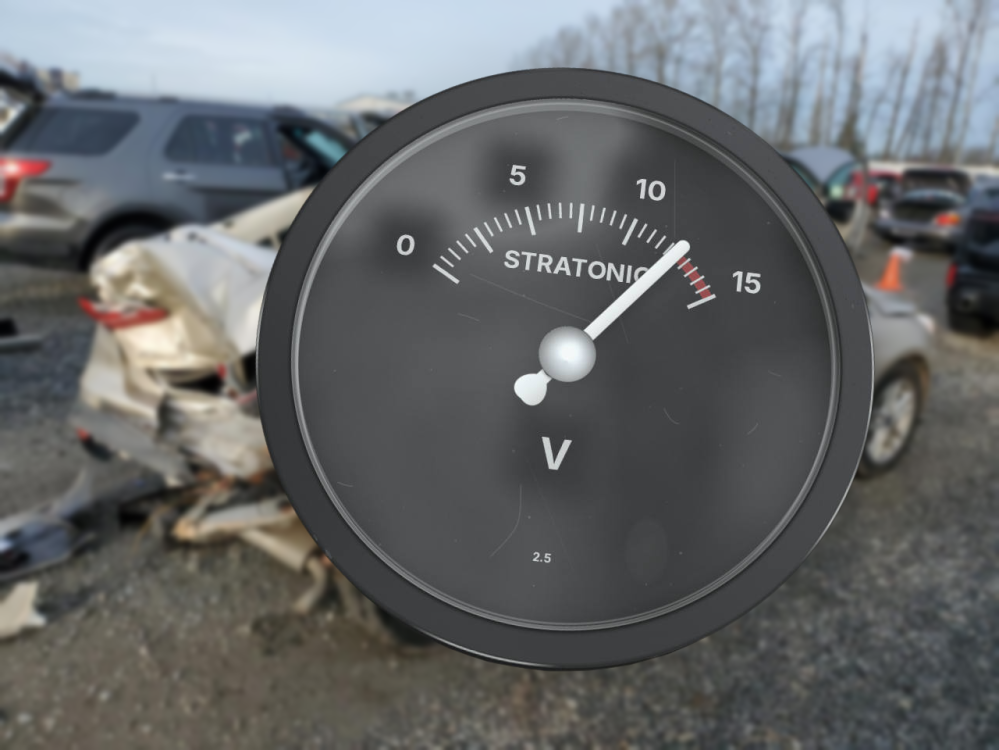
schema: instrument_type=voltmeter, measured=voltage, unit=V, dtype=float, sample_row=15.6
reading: 12.5
